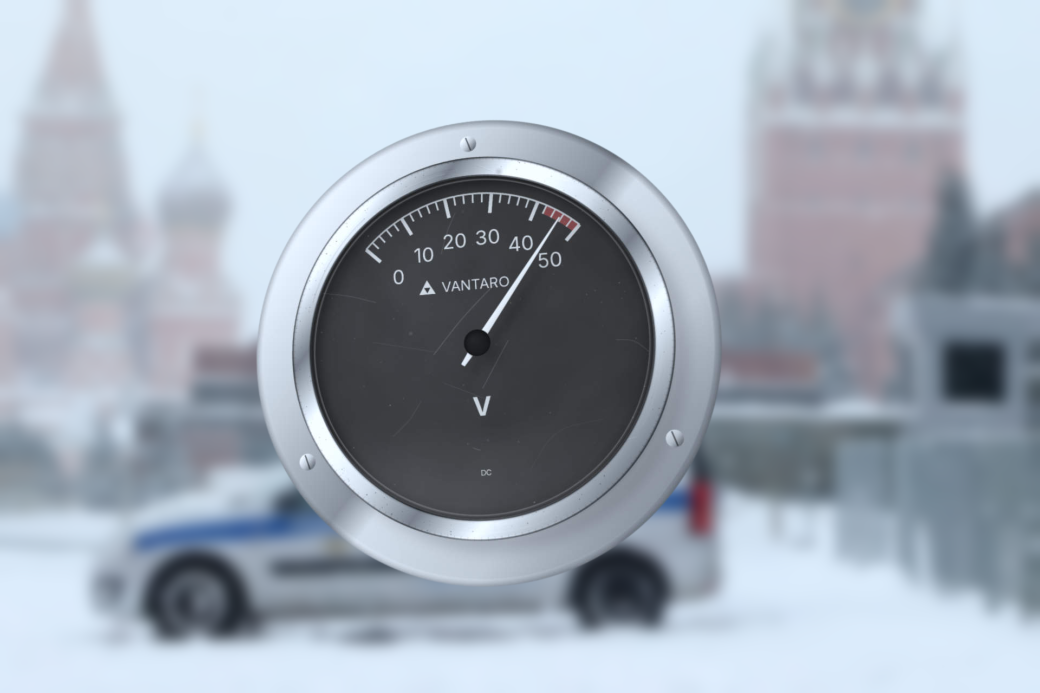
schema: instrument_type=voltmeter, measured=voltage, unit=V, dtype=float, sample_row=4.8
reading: 46
